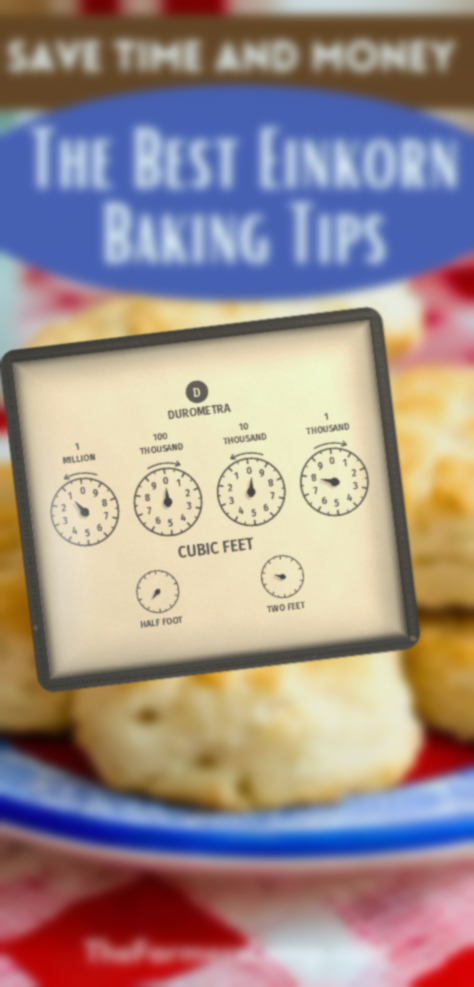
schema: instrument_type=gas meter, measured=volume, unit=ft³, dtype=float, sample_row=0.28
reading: 99800
